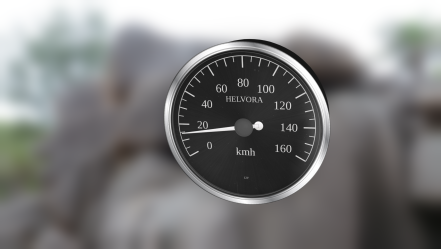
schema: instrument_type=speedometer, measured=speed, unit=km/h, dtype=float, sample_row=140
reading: 15
